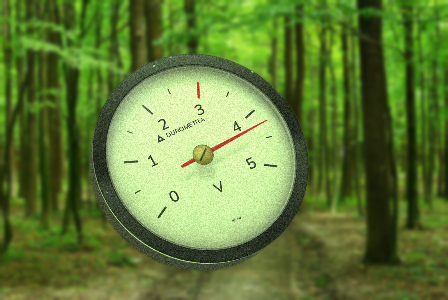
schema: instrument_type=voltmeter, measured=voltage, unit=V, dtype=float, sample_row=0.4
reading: 4.25
